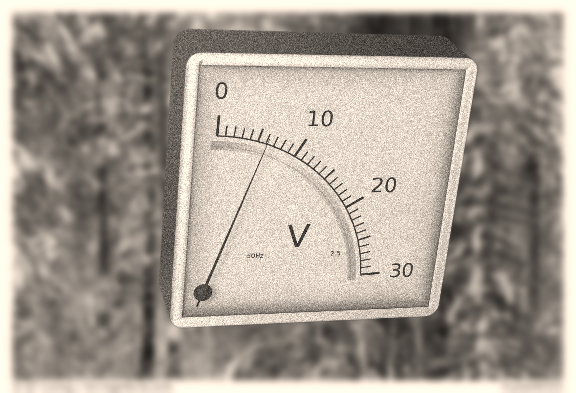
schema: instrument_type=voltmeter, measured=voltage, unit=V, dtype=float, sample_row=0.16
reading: 6
